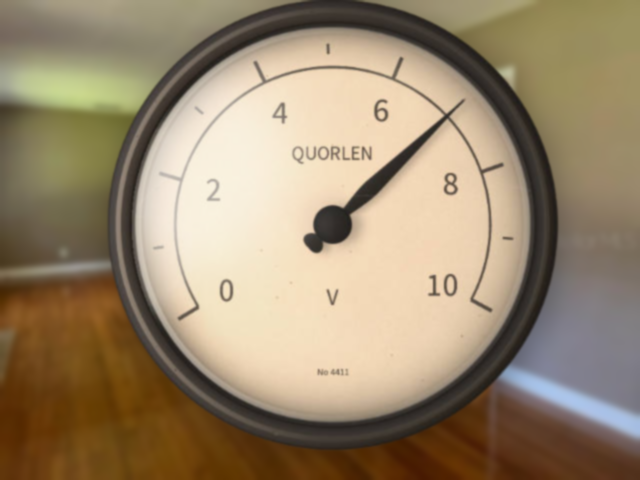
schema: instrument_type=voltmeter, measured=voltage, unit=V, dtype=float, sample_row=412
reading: 7
